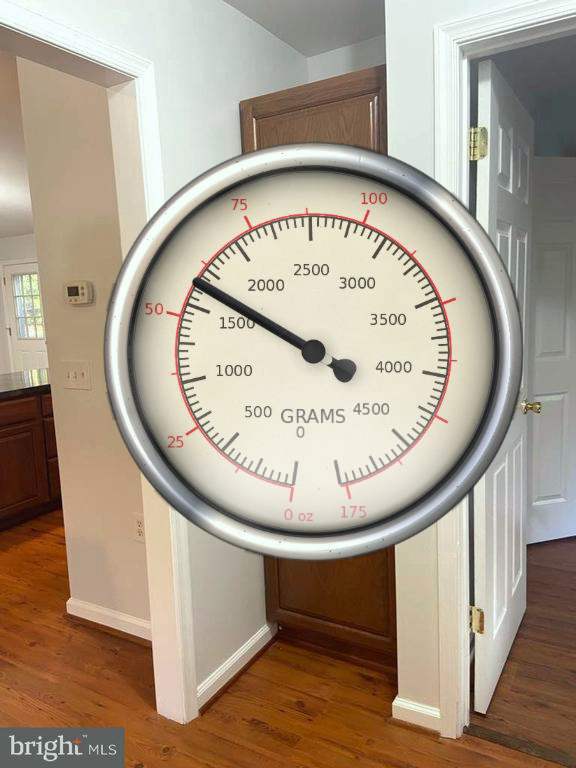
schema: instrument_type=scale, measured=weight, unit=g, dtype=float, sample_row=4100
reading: 1650
